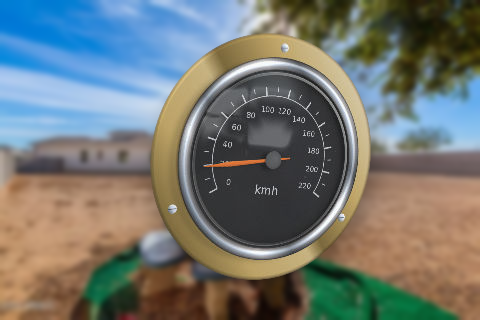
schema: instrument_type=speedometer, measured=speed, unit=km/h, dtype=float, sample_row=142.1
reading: 20
